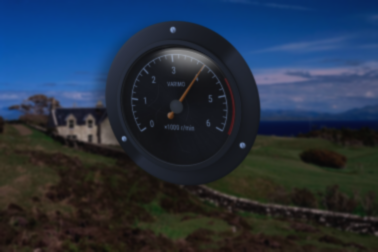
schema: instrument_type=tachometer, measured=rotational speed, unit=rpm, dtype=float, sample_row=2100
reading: 4000
